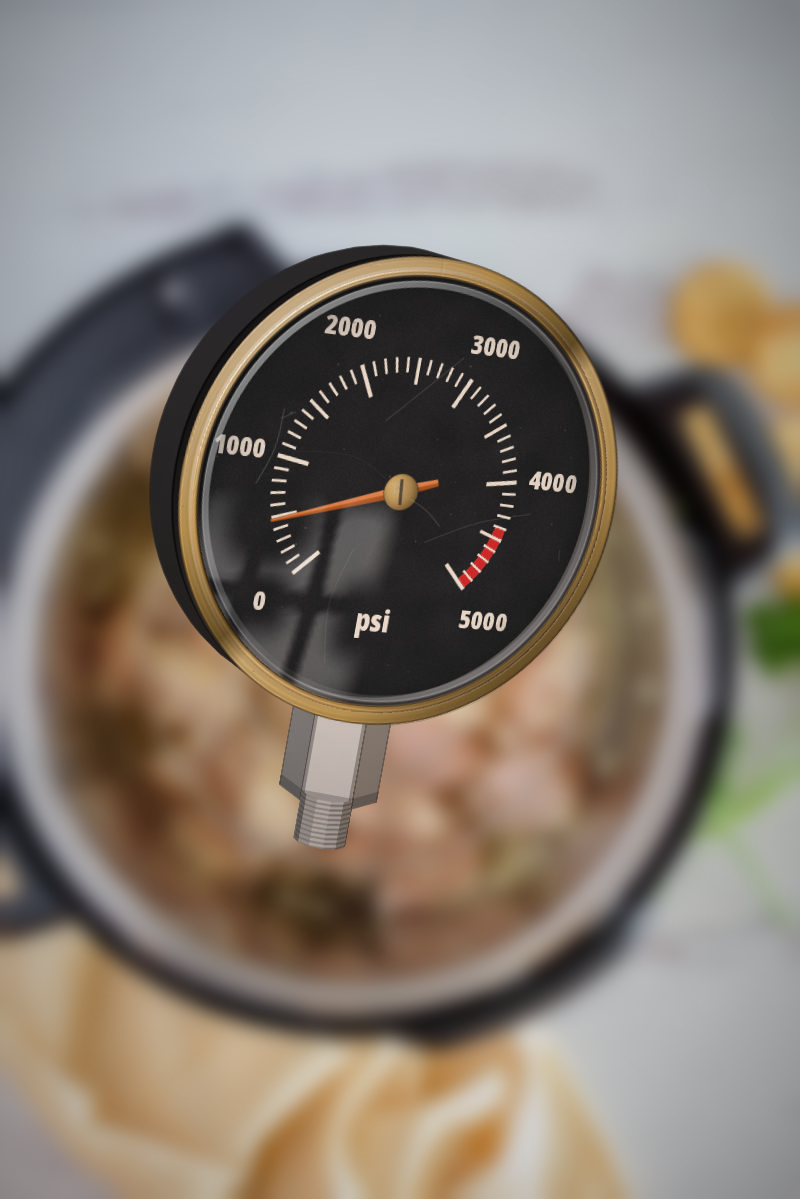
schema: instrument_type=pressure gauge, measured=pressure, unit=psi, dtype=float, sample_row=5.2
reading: 500
